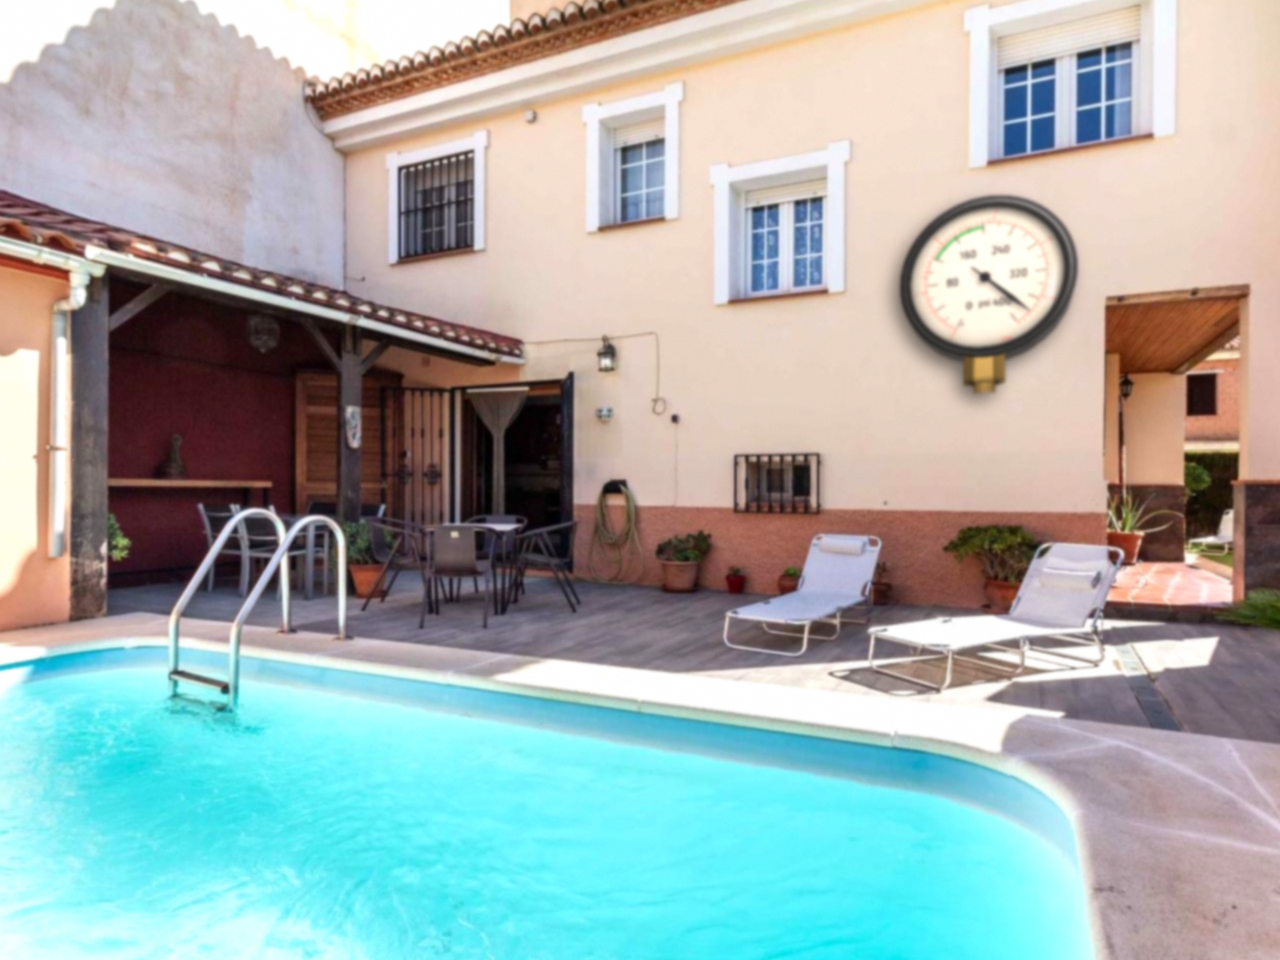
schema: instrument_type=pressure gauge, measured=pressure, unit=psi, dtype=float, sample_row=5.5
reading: 380
